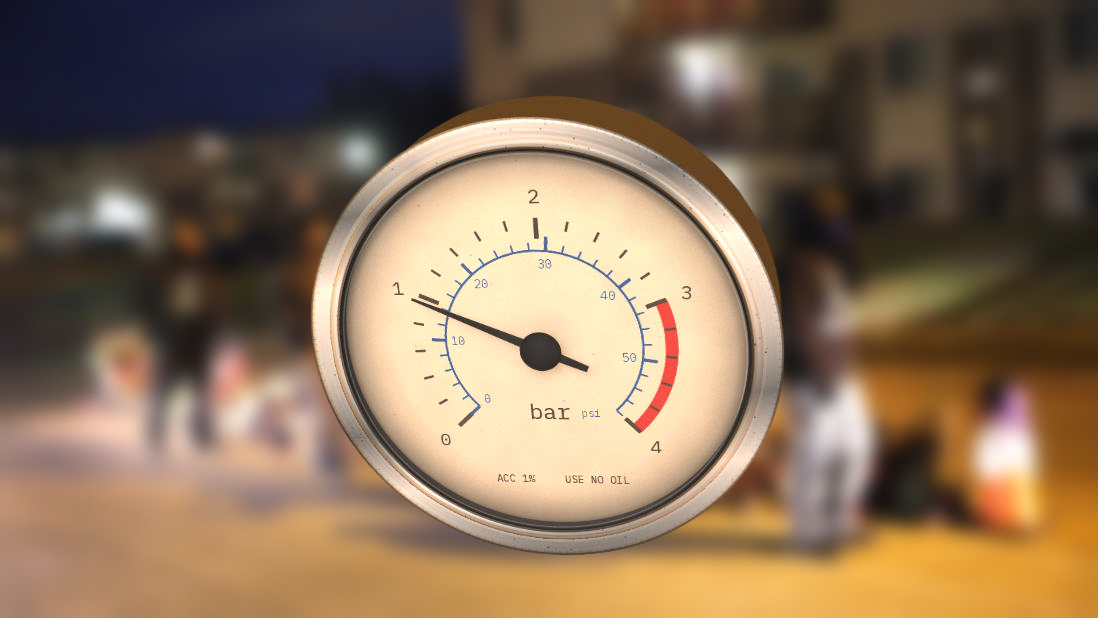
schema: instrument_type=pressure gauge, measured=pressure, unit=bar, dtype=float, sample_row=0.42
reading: 1
